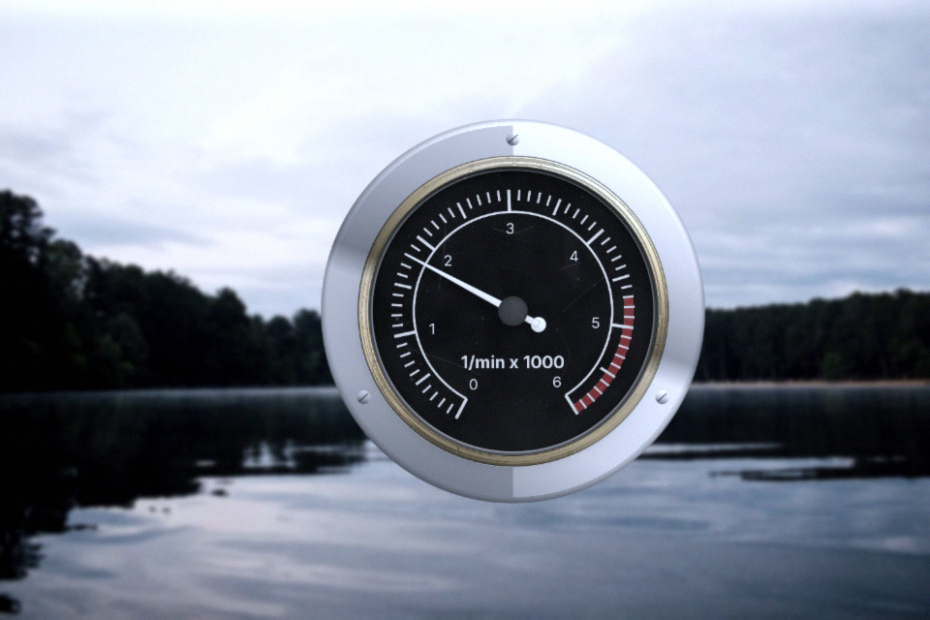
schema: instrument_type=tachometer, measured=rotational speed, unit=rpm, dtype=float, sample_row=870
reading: 1800
